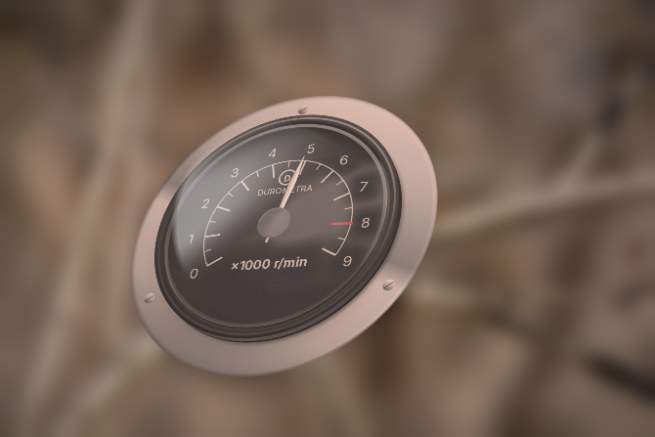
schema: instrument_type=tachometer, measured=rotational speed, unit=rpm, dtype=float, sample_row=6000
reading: 5000
